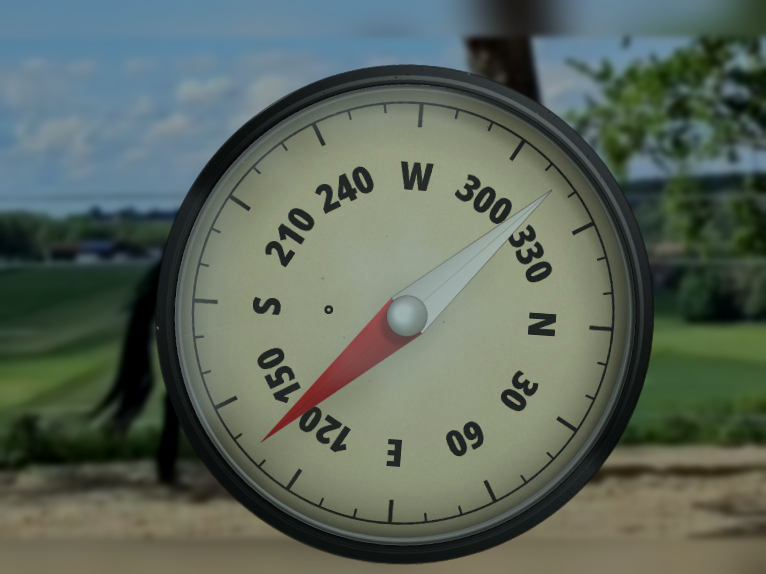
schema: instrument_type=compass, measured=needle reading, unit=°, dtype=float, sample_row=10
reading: 135
